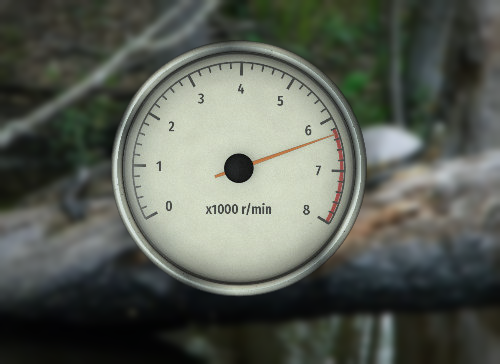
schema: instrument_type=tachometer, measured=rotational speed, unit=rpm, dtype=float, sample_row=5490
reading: 6300
